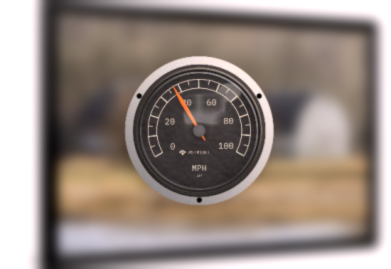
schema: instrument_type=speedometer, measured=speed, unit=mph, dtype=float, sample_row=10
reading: 37.5
